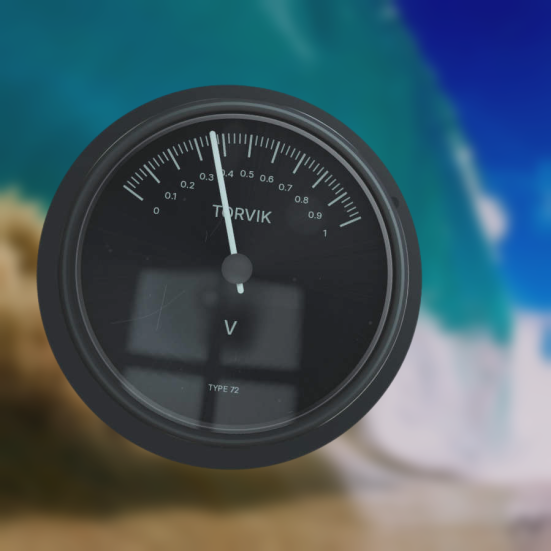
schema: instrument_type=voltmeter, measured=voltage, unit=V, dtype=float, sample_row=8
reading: 0.36
